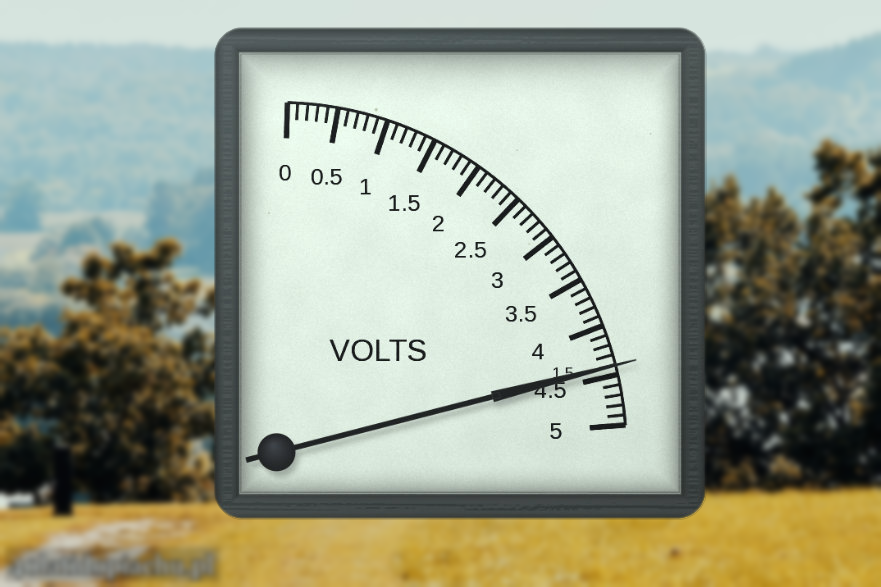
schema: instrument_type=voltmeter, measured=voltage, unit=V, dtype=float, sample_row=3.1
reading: 4.4
